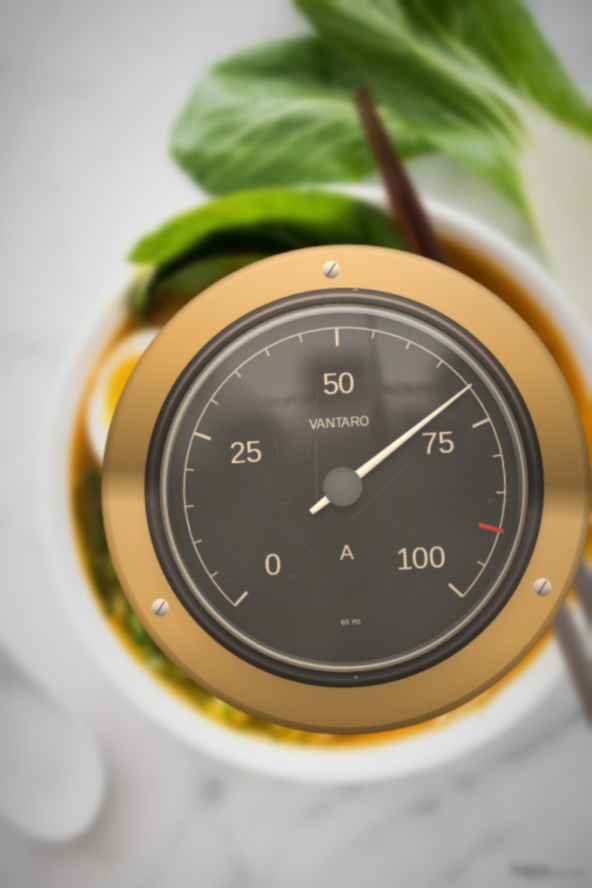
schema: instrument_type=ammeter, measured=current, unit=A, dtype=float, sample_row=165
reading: 70
